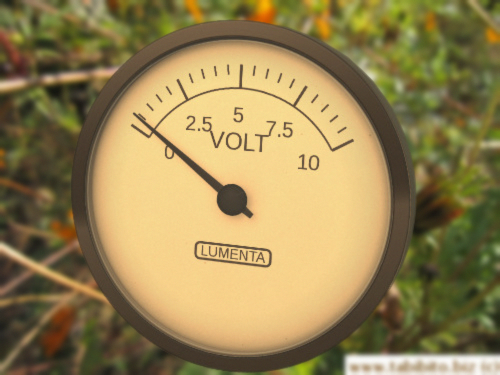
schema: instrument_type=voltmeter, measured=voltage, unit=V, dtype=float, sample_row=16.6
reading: 0.5
